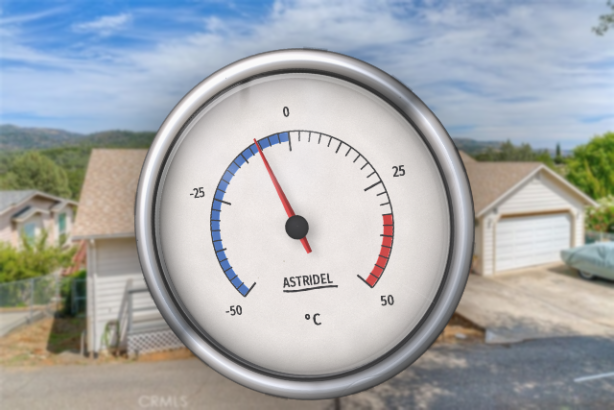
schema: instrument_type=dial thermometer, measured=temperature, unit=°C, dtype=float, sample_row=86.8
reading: -7.5
